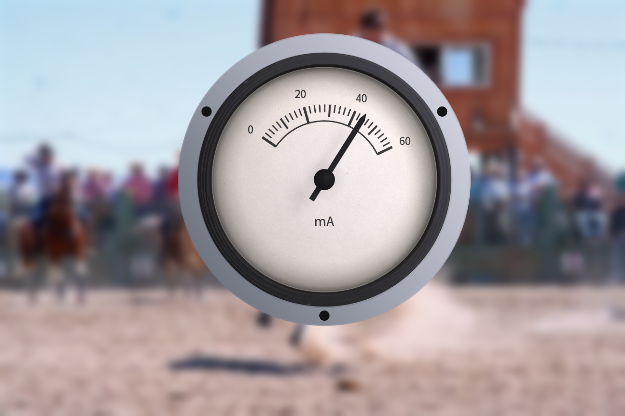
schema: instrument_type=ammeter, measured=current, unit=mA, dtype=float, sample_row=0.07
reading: 44
